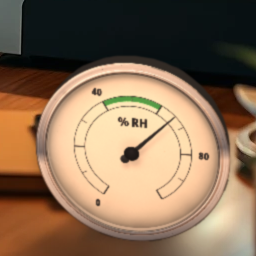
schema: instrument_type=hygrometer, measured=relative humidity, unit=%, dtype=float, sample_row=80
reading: 65
